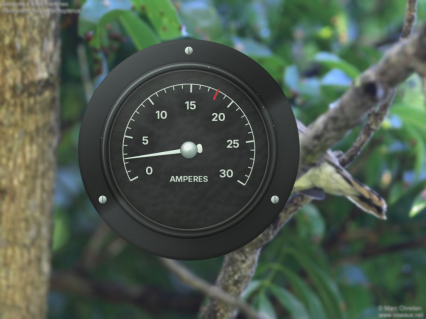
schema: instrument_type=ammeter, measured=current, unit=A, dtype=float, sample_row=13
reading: 2.5
